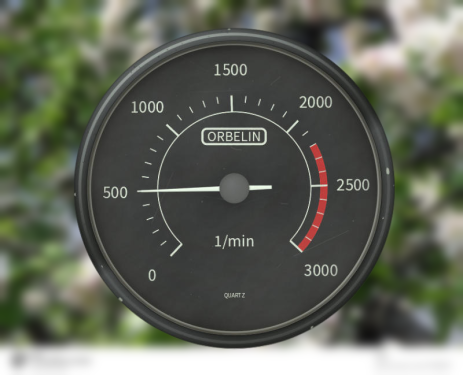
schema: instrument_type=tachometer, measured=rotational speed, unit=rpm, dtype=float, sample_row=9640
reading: 500
